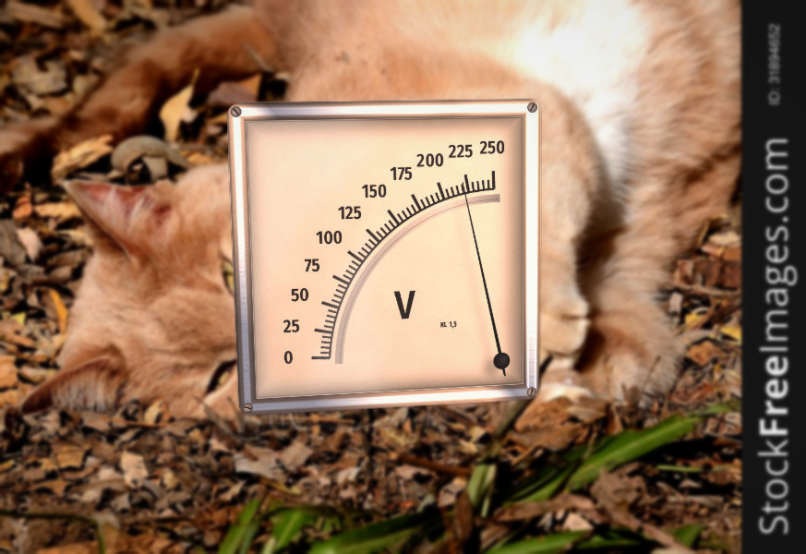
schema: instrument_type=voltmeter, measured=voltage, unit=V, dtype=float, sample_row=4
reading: 220
